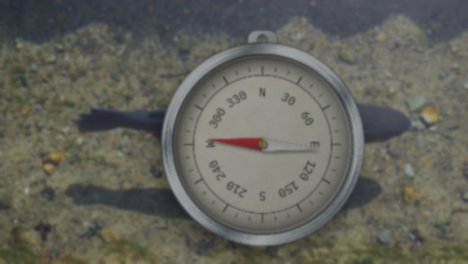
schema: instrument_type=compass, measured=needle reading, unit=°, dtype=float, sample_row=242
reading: 275
